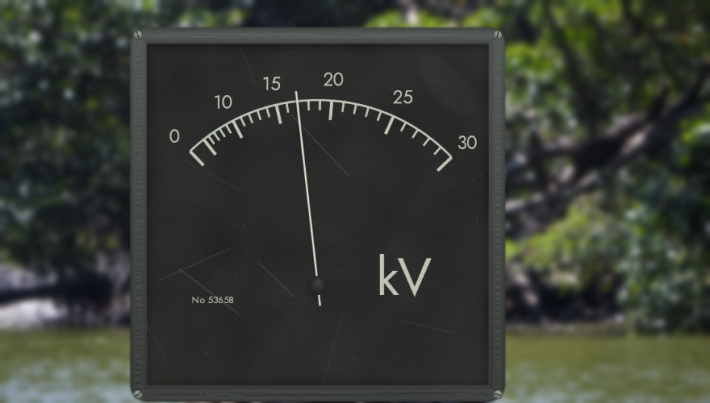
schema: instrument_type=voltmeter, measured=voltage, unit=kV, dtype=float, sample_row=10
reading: 17
